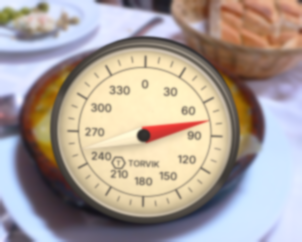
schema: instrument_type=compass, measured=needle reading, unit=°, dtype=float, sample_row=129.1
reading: 75
